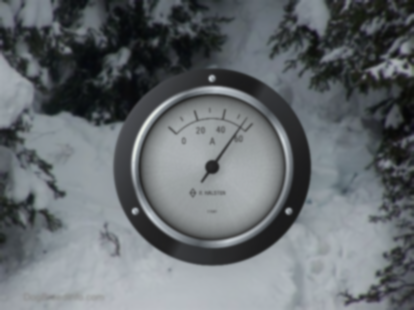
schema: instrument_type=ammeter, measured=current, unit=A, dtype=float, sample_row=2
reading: 55
